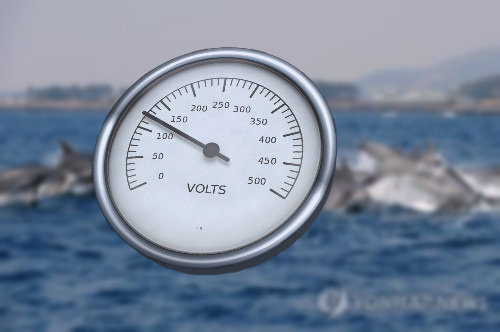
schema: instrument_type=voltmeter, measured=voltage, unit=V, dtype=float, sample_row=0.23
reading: 120
